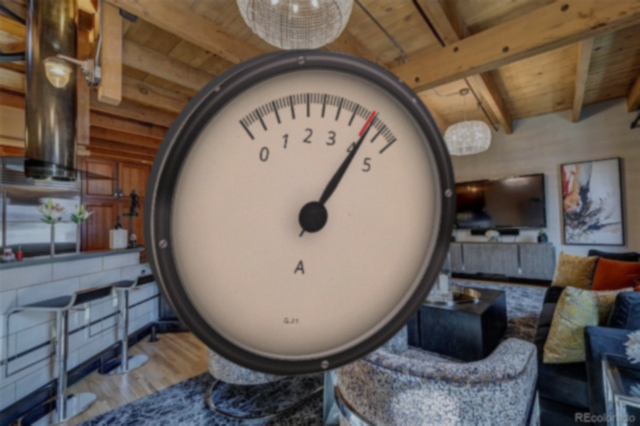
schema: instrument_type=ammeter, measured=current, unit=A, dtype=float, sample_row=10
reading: 4
